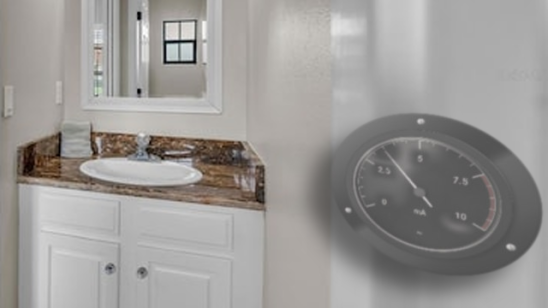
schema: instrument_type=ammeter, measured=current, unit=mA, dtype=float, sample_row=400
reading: 3.5
